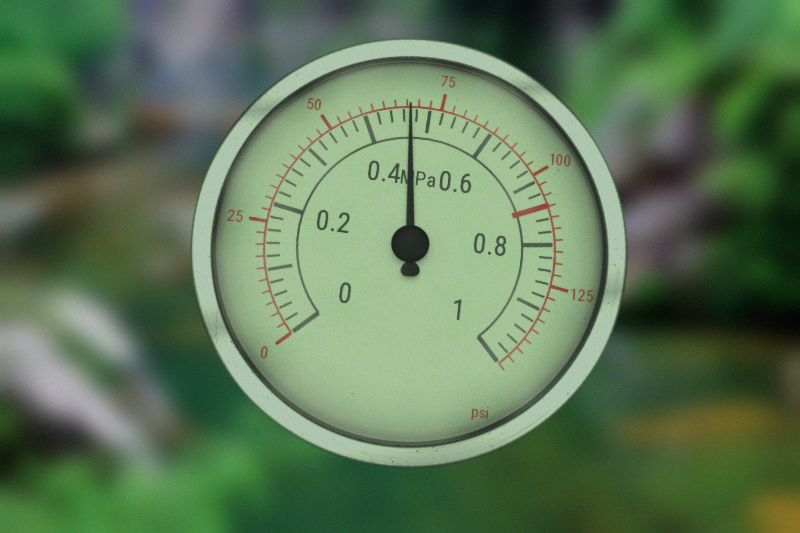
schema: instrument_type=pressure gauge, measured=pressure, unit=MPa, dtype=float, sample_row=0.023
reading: 0.47
